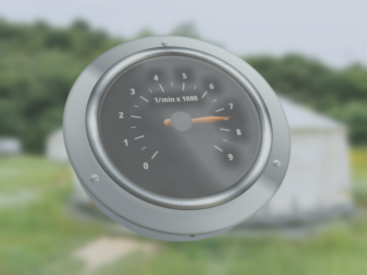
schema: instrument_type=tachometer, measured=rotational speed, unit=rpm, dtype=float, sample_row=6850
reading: 7500
